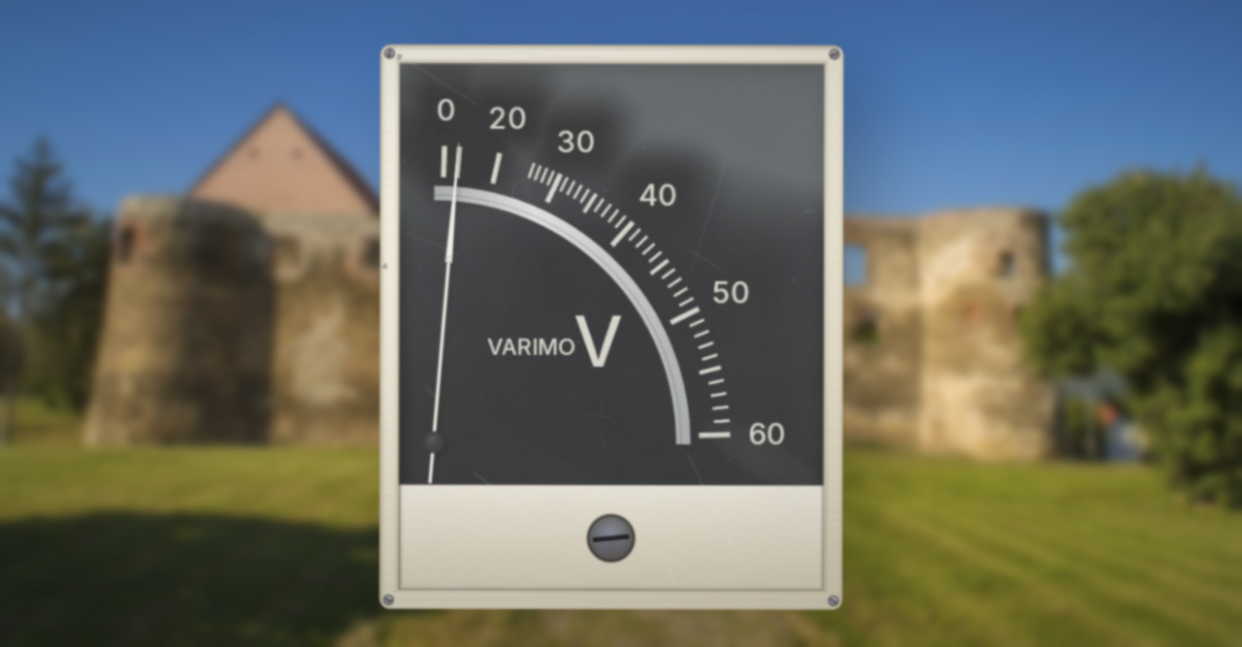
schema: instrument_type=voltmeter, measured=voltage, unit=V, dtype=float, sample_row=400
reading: 10
